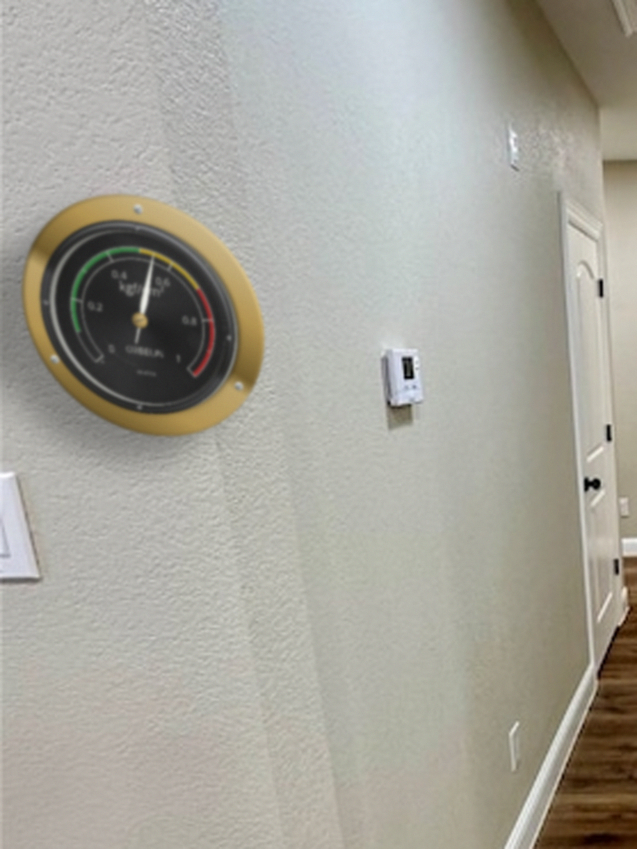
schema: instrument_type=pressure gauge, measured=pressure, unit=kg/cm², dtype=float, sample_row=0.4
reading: 0.55
